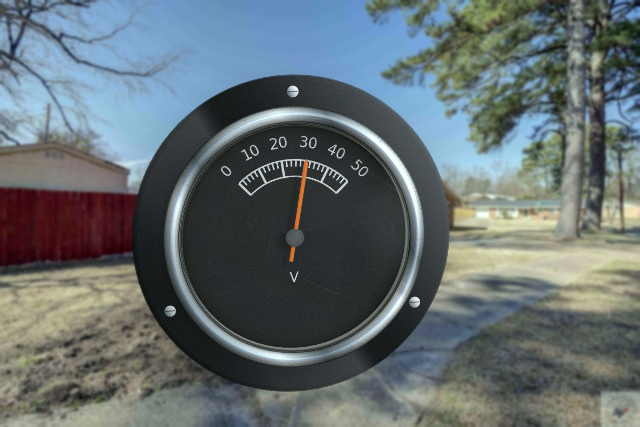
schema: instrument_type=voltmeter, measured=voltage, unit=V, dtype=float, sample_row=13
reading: 30
